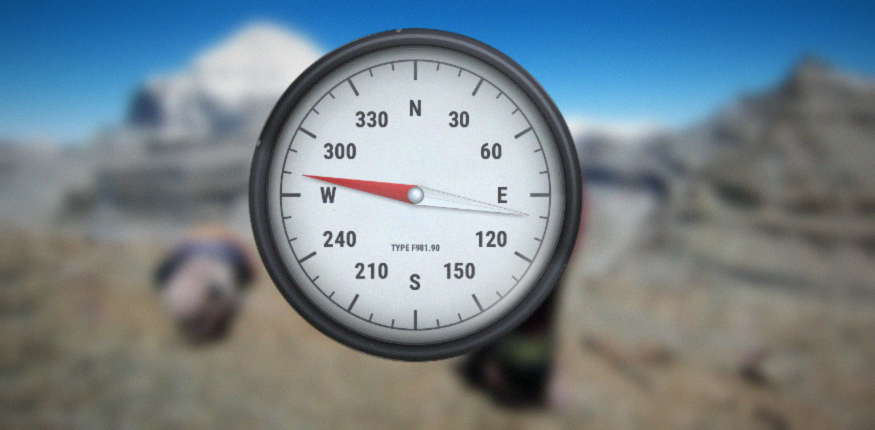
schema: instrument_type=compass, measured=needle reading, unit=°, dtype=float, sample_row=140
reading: 280
